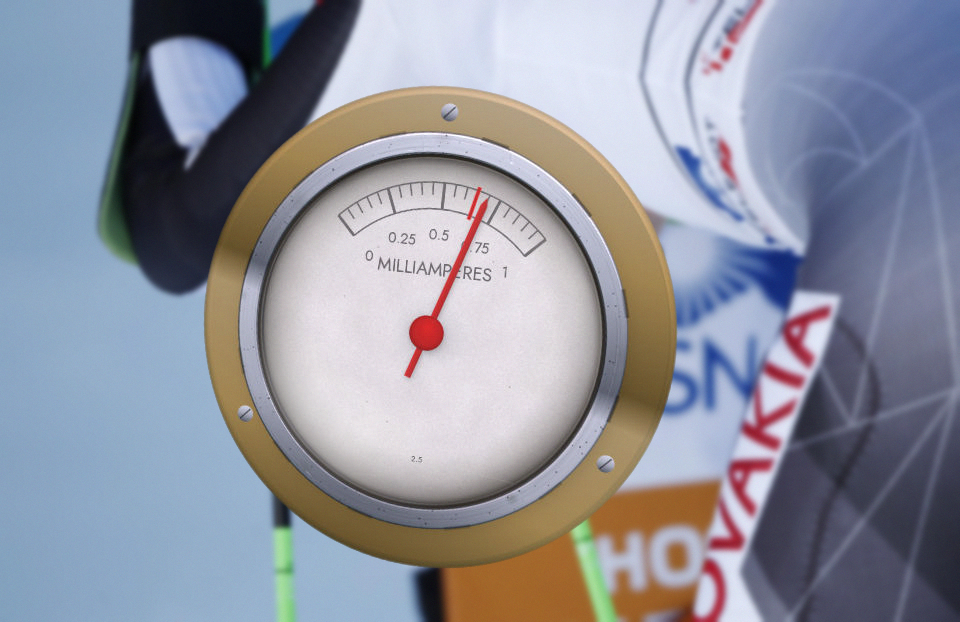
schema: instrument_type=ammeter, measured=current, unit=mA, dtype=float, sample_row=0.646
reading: 0.7
